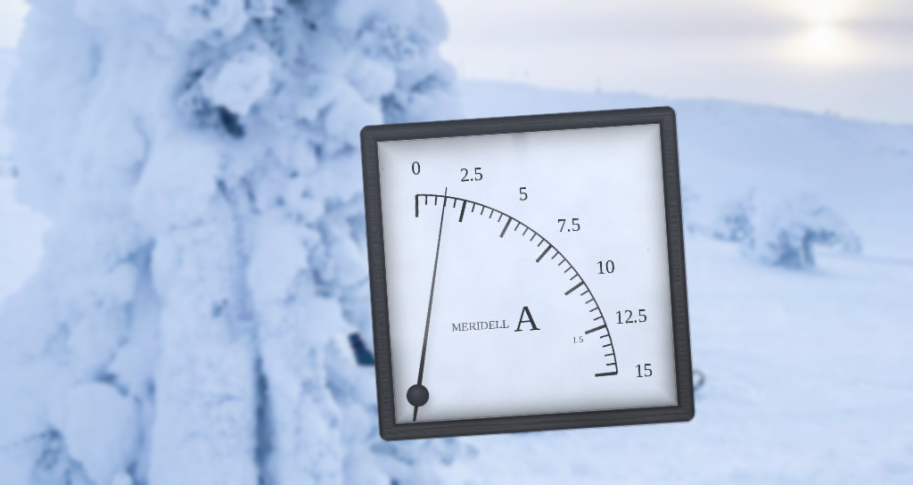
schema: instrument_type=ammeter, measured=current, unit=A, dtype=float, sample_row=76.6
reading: 1.5
